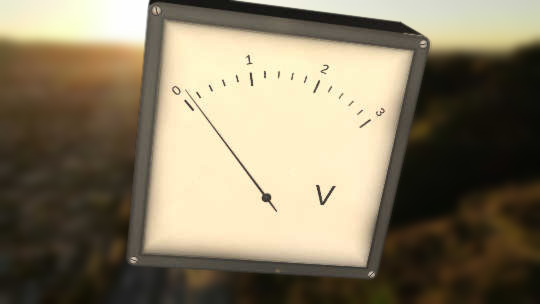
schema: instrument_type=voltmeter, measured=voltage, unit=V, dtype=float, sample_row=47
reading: 0.1
